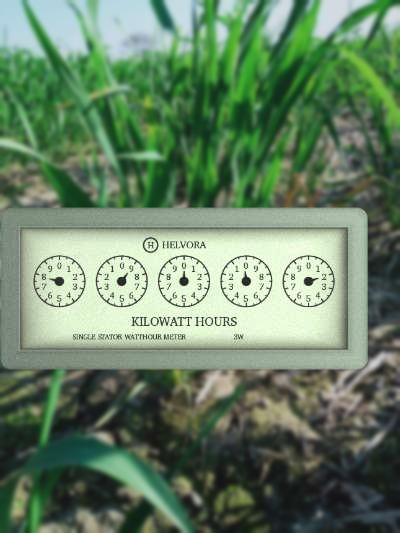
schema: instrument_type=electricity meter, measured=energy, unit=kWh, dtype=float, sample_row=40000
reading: 79002
